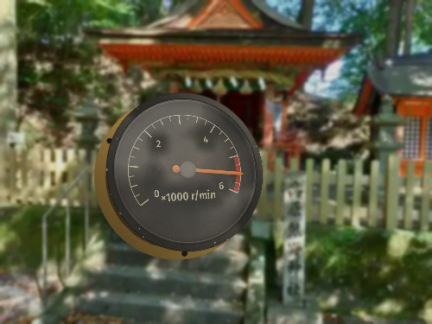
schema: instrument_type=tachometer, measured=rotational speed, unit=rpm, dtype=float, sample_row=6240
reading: 5500
